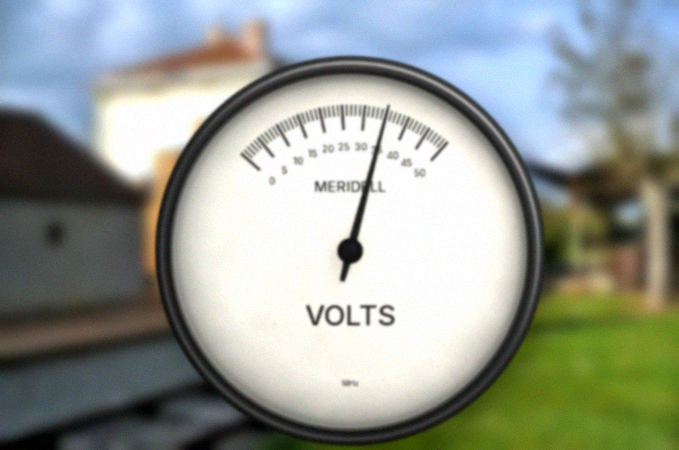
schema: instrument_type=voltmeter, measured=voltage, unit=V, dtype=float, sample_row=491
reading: 35
